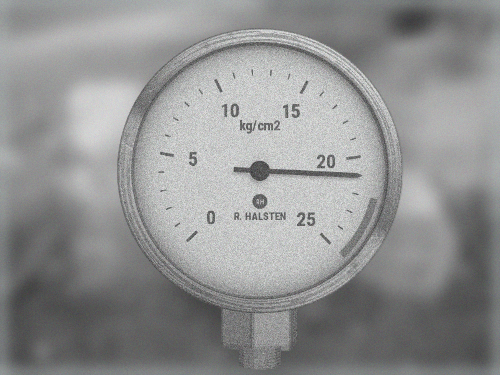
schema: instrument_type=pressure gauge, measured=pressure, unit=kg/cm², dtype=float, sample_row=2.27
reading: 21
